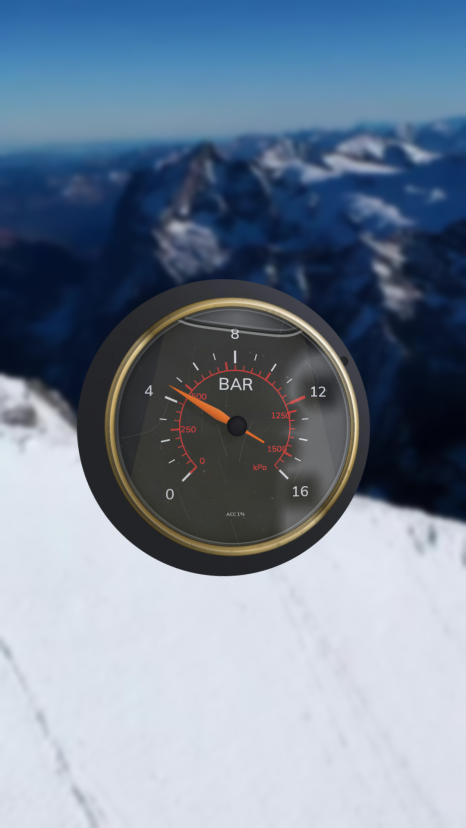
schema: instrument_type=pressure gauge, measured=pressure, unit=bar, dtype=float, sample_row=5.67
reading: 4.5
